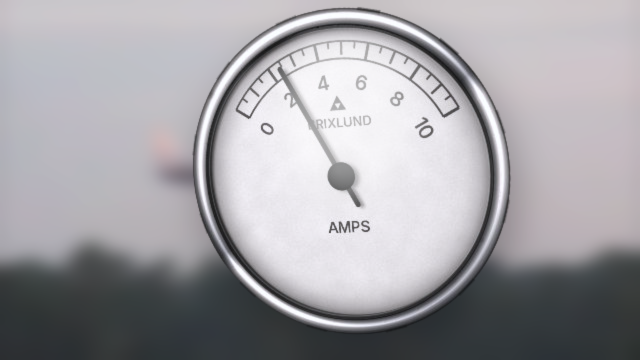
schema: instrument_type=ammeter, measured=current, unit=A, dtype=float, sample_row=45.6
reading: 2.5
